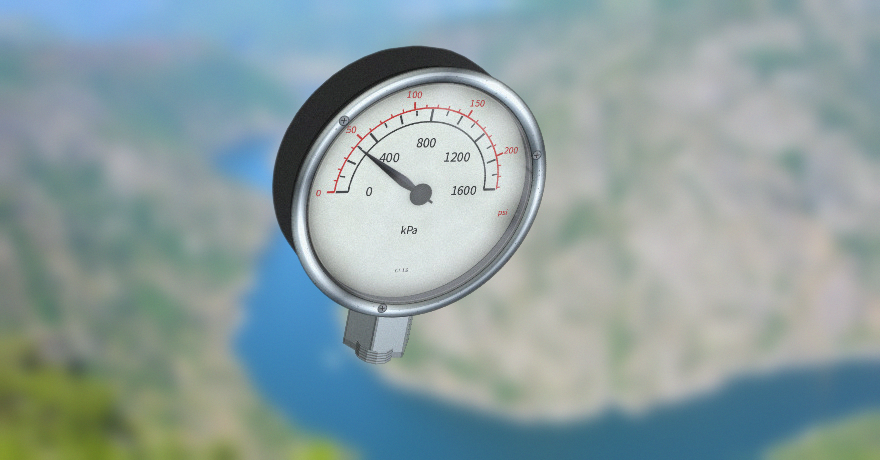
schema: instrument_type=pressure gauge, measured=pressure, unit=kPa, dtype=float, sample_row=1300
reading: 300
